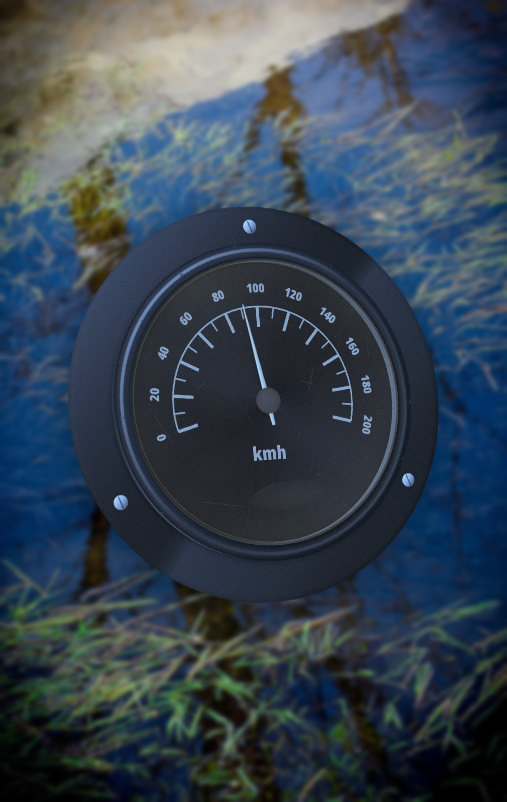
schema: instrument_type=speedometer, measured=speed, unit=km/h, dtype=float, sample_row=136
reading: 90
